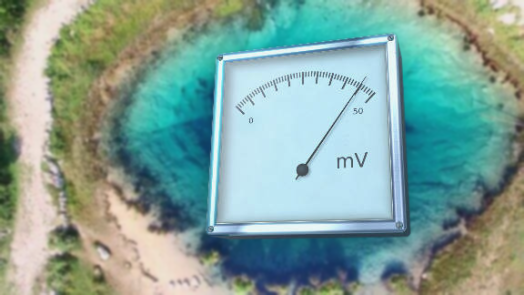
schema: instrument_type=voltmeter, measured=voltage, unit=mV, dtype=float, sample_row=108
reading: 45
